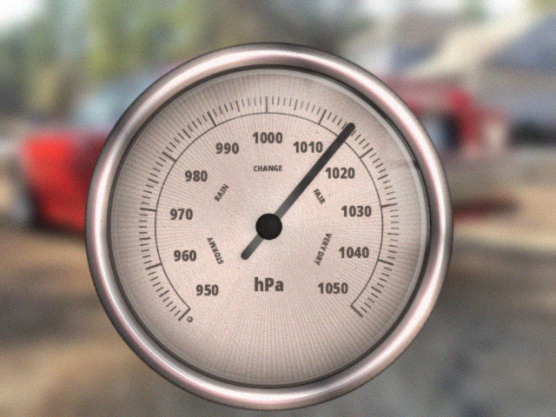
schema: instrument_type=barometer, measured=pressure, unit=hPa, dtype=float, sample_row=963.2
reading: 1015
